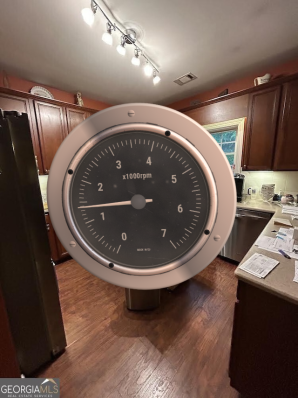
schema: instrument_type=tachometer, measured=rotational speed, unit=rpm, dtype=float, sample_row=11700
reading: 1400
